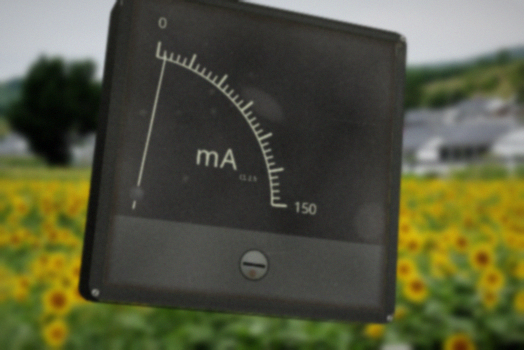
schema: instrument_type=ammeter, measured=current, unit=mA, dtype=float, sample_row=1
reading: 5
